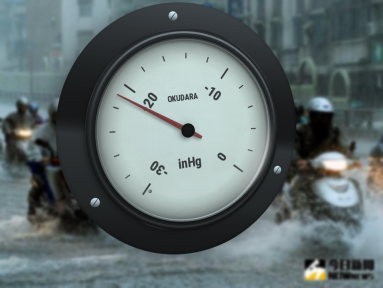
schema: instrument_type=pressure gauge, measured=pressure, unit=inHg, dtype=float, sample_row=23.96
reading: -21
